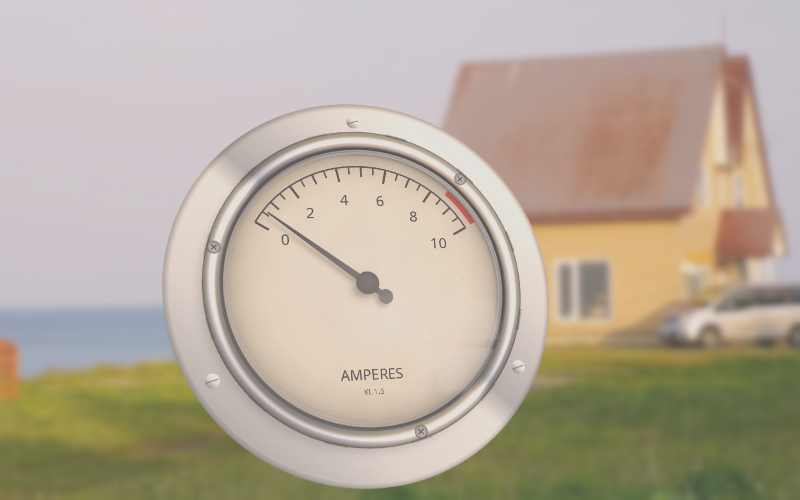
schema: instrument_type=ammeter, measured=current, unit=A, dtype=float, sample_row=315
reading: 0.5
